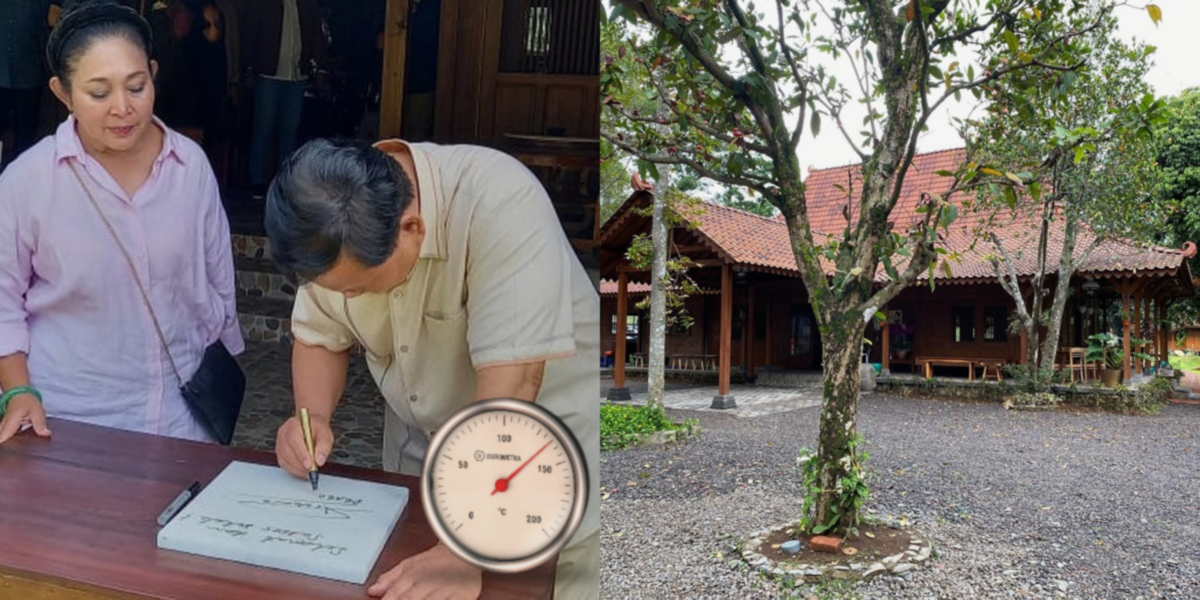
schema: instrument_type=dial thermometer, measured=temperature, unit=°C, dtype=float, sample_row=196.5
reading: 135
